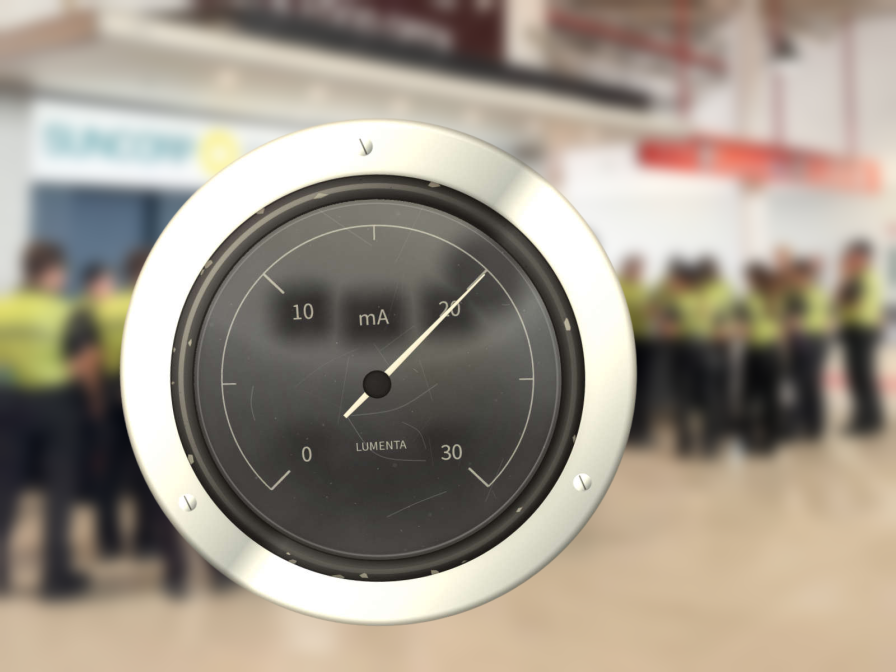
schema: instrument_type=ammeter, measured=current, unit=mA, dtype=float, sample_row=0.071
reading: 20
